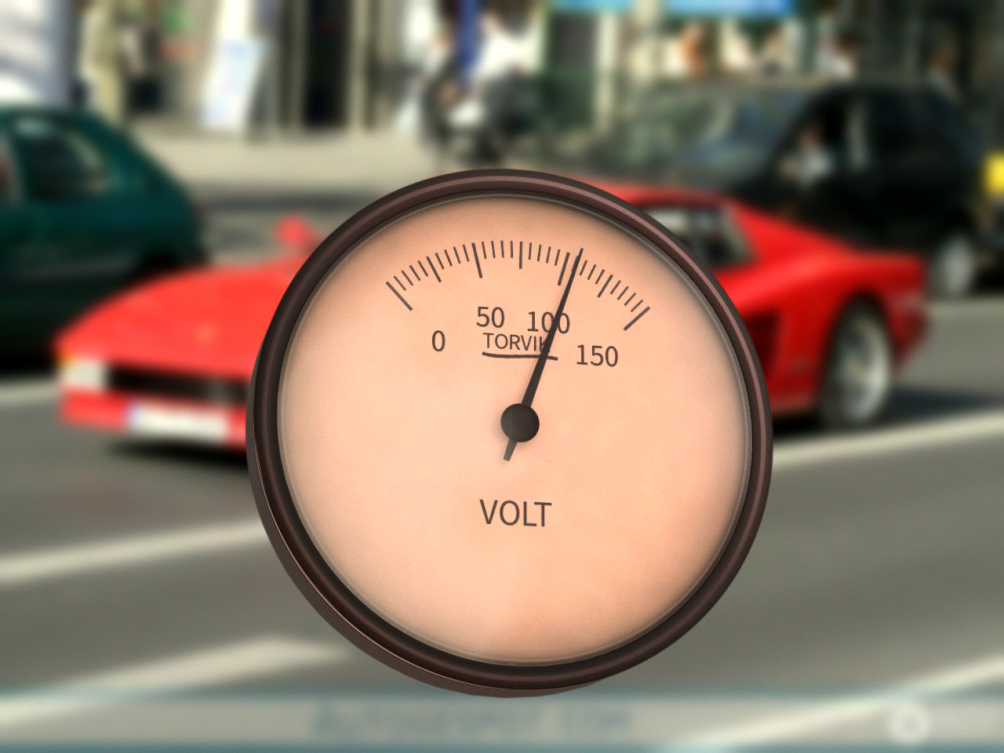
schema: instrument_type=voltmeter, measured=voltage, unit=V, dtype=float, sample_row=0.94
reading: 105
